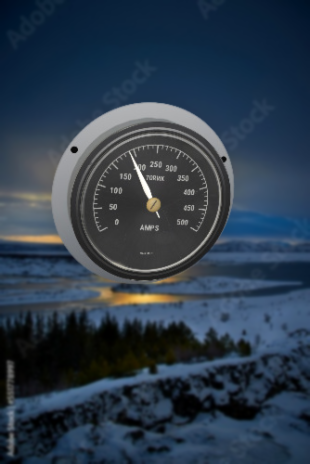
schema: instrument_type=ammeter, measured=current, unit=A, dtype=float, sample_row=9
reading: 190
